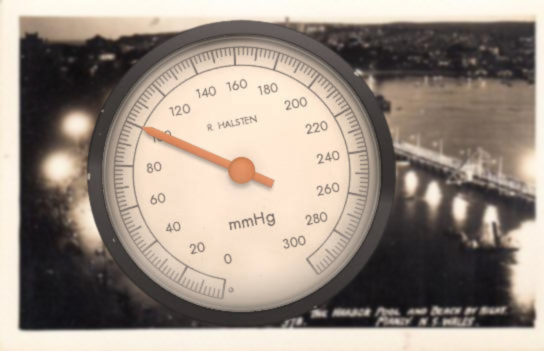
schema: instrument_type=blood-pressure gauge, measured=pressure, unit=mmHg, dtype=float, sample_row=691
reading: 100
